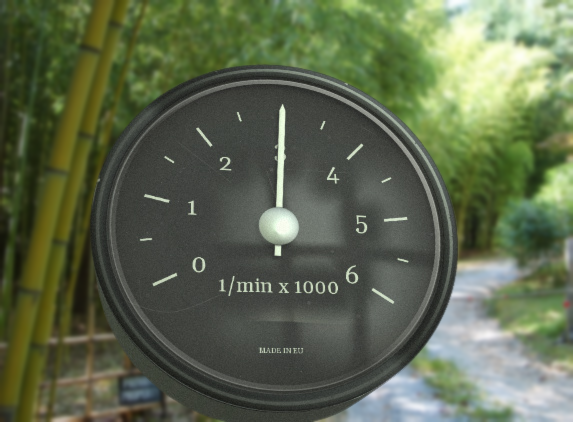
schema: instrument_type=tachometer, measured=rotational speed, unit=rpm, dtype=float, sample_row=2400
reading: 3000
